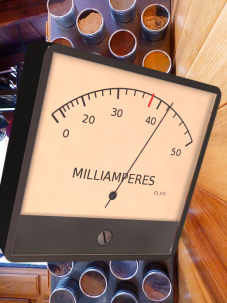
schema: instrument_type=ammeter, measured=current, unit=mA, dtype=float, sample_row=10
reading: 42
